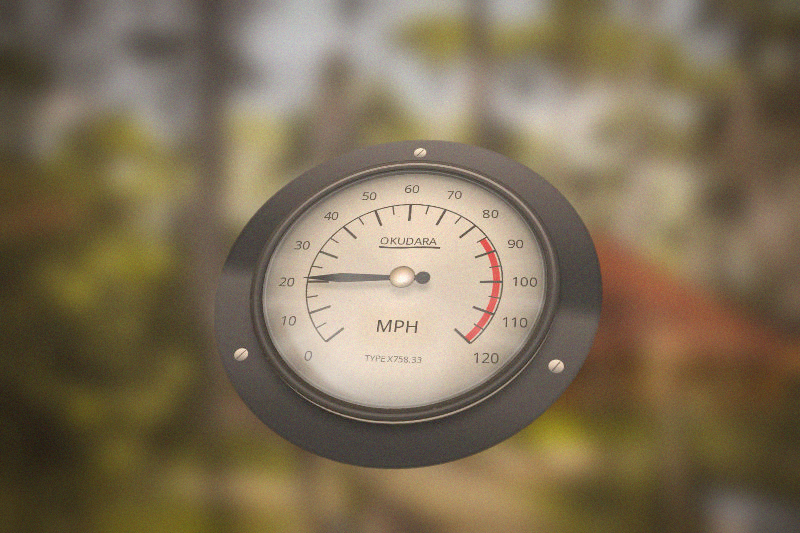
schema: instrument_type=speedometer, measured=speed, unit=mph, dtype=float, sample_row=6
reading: 20
